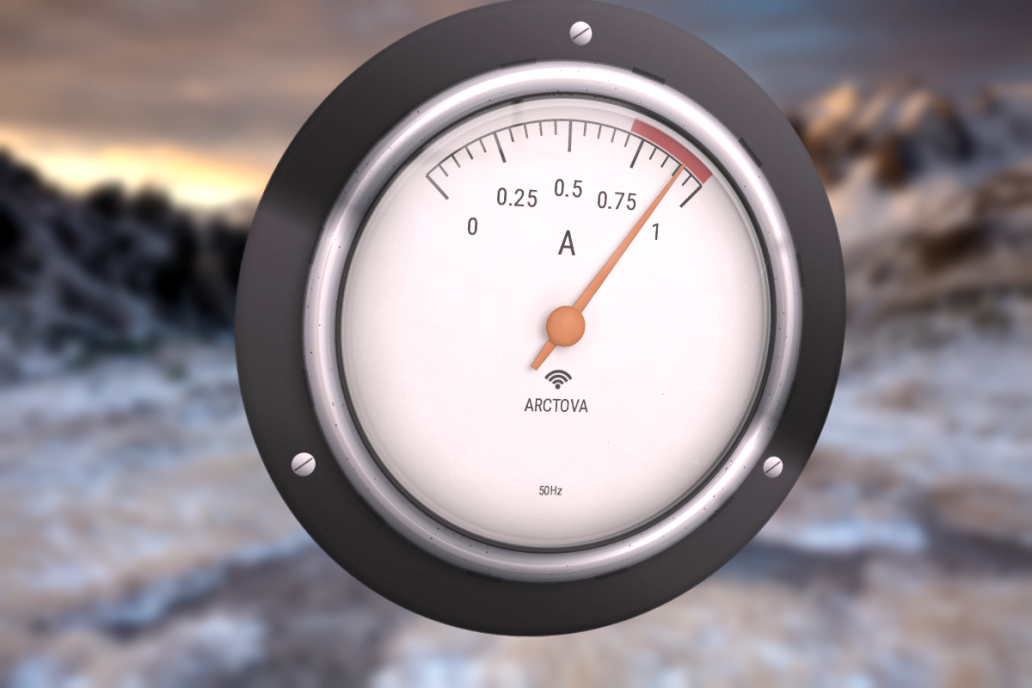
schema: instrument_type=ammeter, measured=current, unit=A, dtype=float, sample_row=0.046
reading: 0.9
